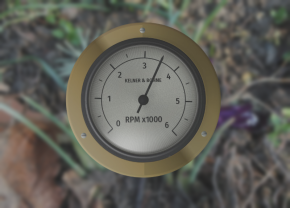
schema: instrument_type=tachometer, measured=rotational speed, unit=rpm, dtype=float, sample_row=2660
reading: 3500
